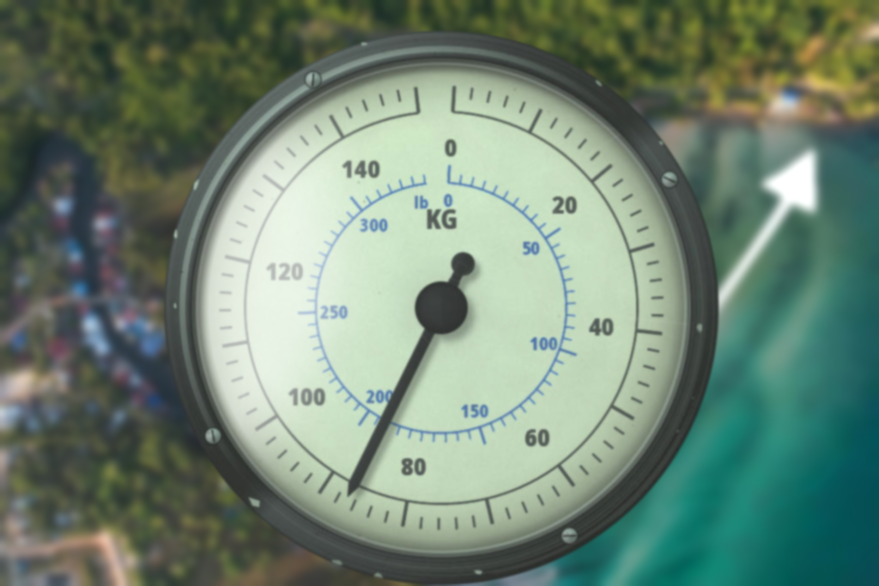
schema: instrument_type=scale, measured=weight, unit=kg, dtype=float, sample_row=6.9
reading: 87
